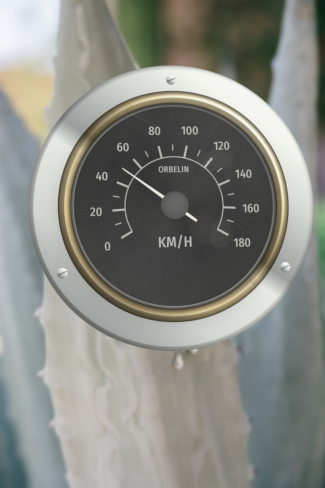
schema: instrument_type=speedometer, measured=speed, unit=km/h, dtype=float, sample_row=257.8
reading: 50
